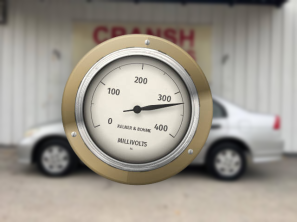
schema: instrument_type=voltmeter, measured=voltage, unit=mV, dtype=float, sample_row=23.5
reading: 325
